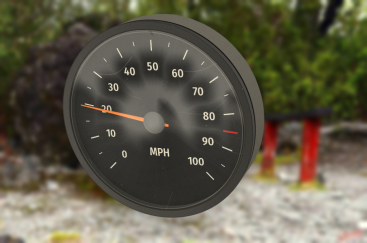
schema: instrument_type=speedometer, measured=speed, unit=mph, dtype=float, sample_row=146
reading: 20
